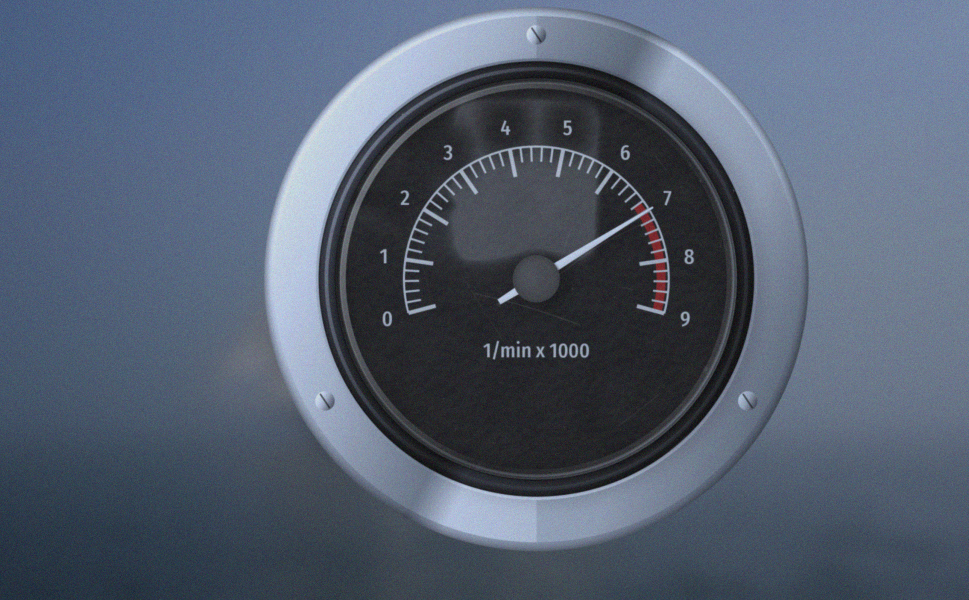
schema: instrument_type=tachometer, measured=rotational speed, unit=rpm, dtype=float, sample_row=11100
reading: 7000
